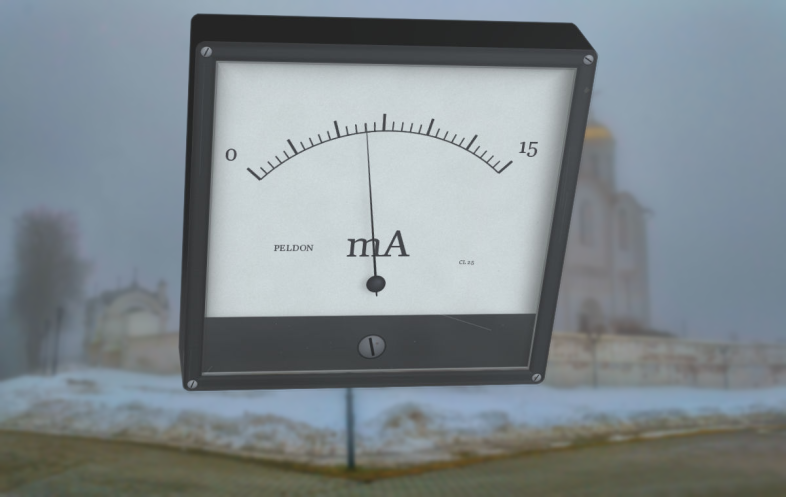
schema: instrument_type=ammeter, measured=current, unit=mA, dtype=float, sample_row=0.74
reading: 6.5
